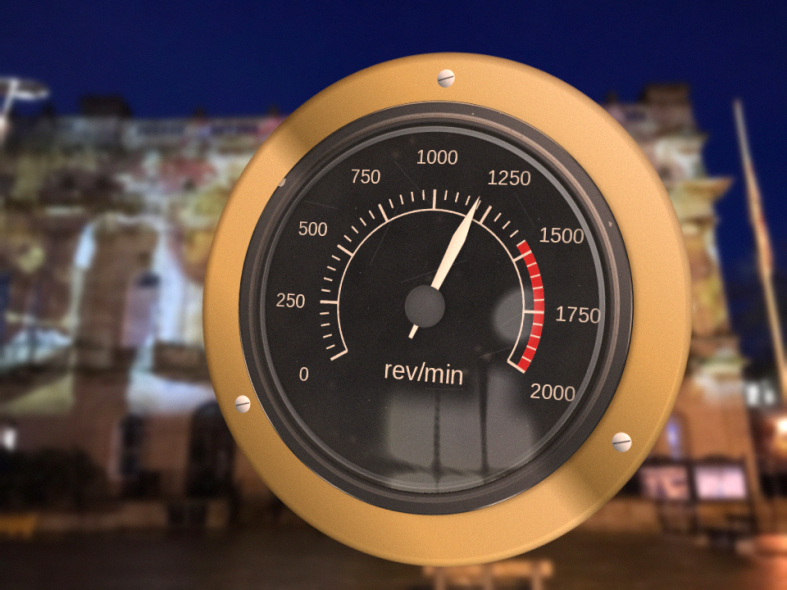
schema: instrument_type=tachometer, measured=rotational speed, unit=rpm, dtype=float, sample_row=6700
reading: 1200
